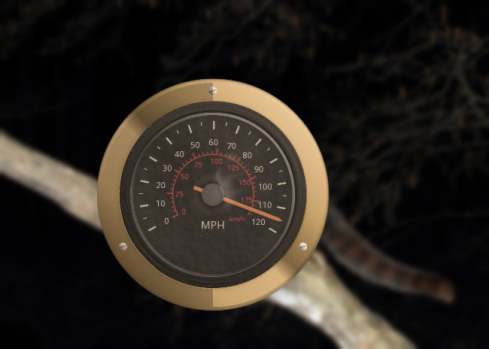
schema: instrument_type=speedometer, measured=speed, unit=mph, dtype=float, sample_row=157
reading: 115
